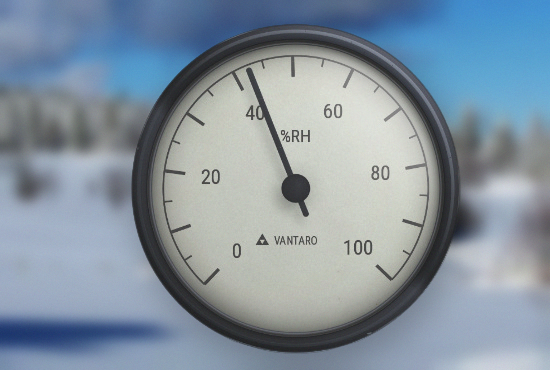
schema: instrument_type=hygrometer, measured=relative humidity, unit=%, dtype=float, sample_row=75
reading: 42.5
